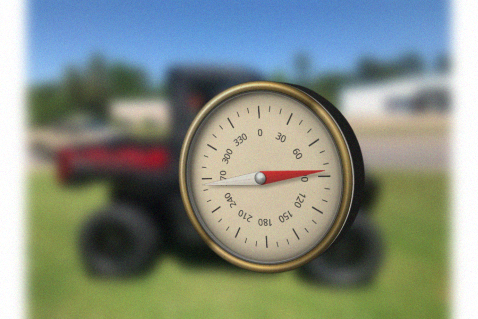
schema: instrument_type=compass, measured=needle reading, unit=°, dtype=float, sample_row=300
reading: 85
